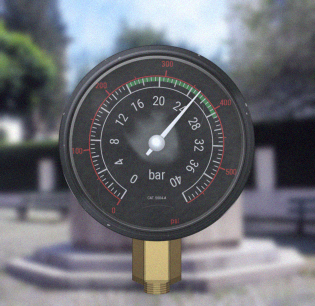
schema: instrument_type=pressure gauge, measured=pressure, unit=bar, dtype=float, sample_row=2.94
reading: 25
